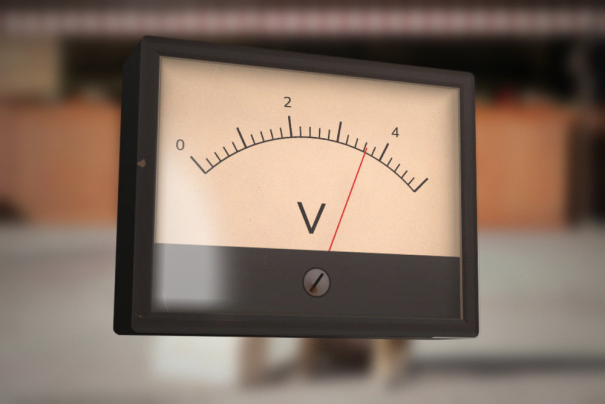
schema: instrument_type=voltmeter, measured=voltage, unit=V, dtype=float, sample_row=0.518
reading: 3.6
